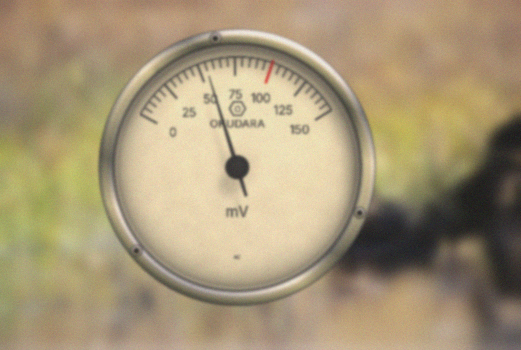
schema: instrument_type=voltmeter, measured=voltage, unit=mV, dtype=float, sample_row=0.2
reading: 55
